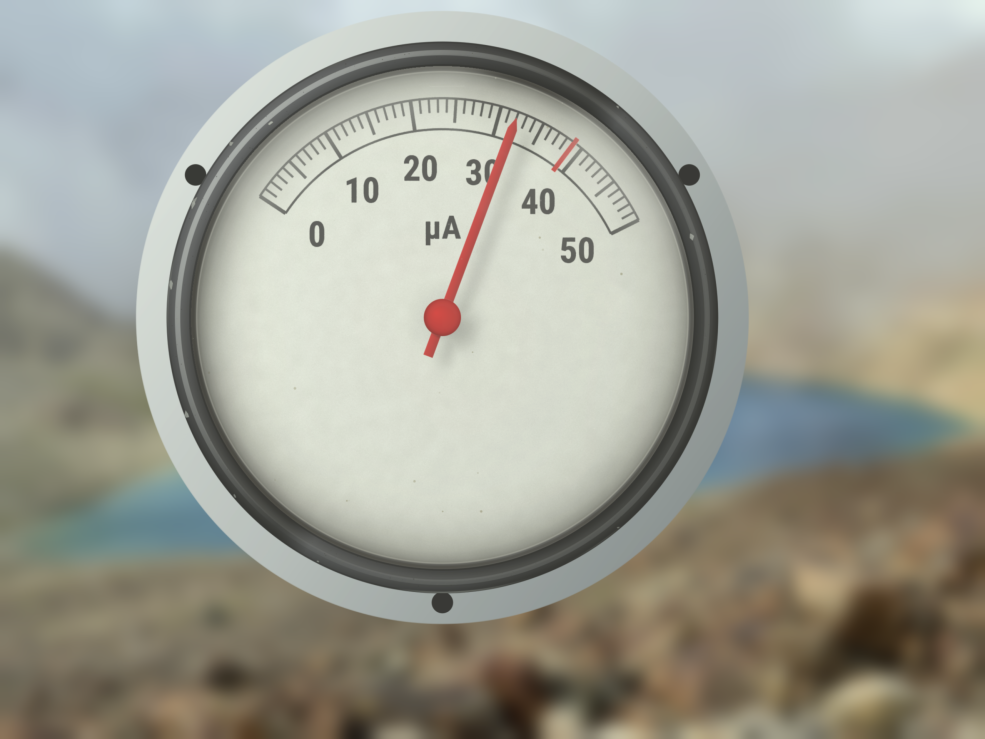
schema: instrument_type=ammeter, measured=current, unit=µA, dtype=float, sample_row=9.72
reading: 32
